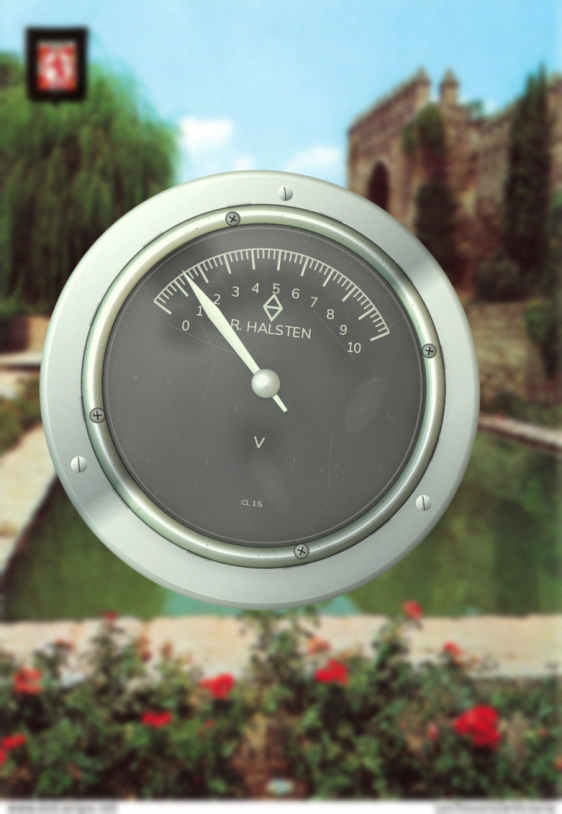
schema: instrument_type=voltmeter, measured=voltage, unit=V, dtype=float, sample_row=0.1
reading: 1.4
